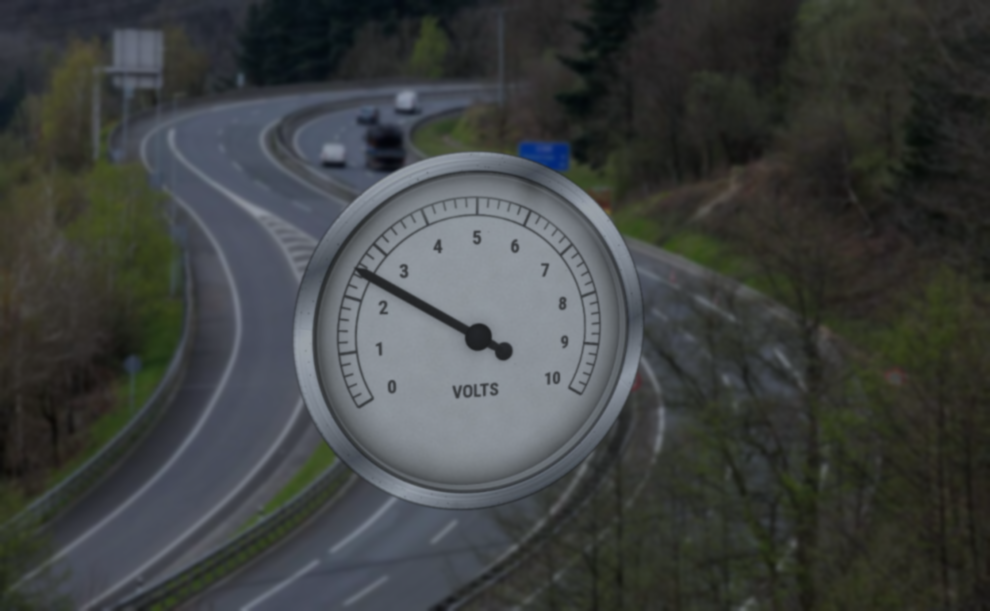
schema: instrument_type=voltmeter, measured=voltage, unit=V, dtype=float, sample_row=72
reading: 2.5
